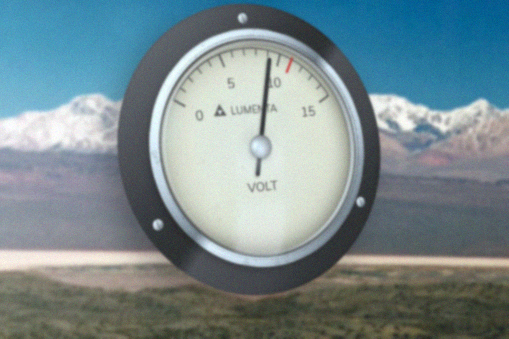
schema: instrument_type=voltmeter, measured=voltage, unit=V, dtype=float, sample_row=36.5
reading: 9
